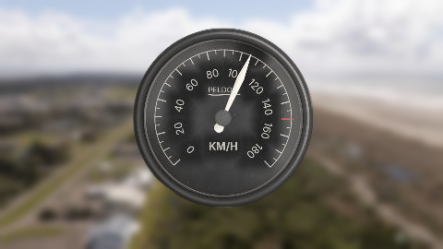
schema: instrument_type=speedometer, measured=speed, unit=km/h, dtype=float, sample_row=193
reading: 105
